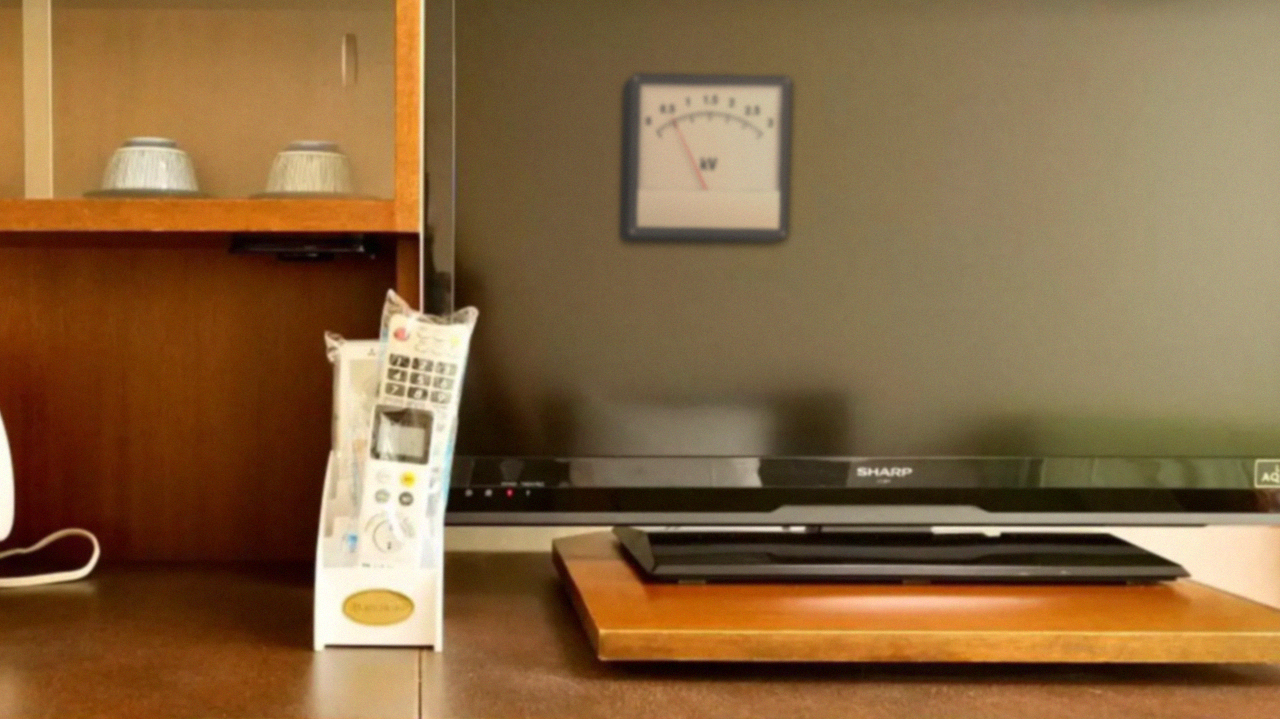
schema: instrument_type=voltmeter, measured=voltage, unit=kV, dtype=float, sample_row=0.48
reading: 0.5
